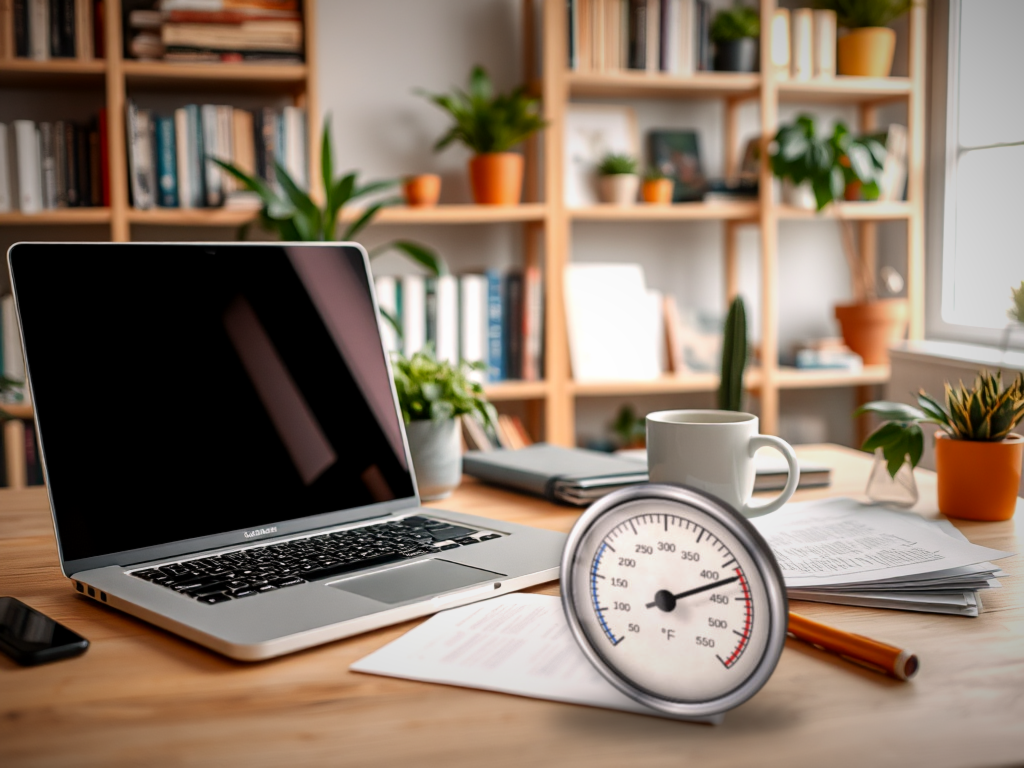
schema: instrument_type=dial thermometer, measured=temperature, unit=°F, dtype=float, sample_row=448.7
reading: 420
